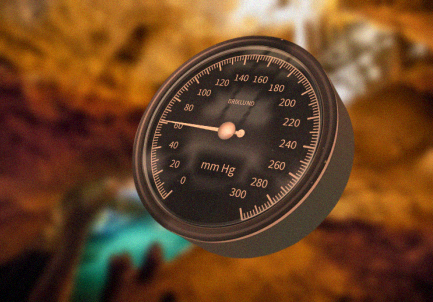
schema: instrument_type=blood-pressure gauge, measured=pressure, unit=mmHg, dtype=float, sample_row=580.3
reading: 60
